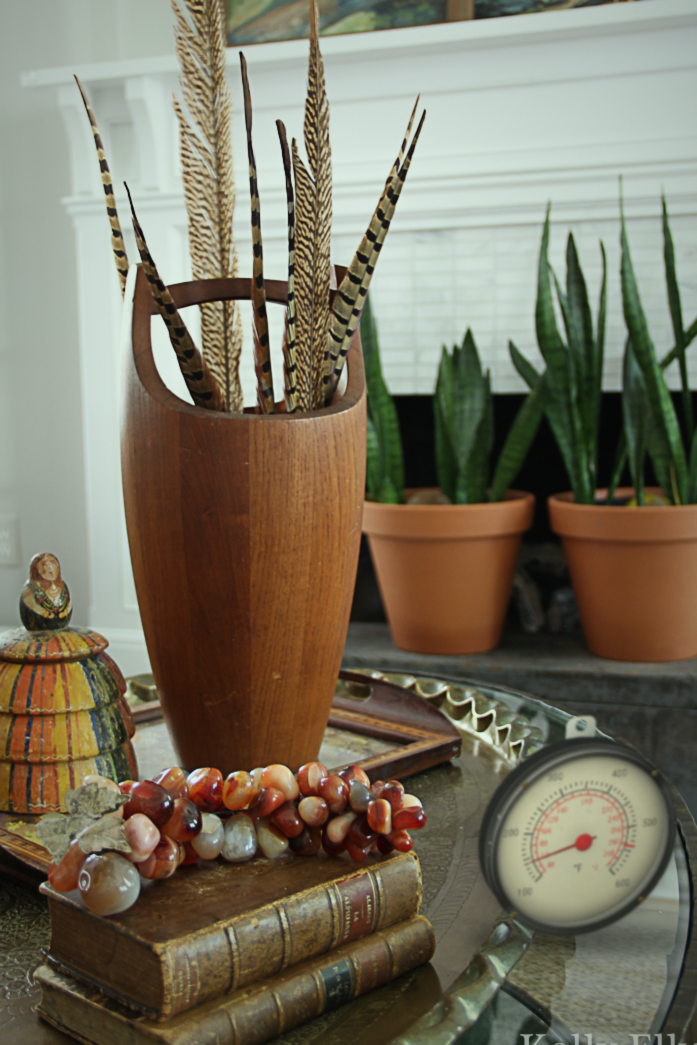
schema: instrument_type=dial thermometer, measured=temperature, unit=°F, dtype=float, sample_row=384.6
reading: 150
